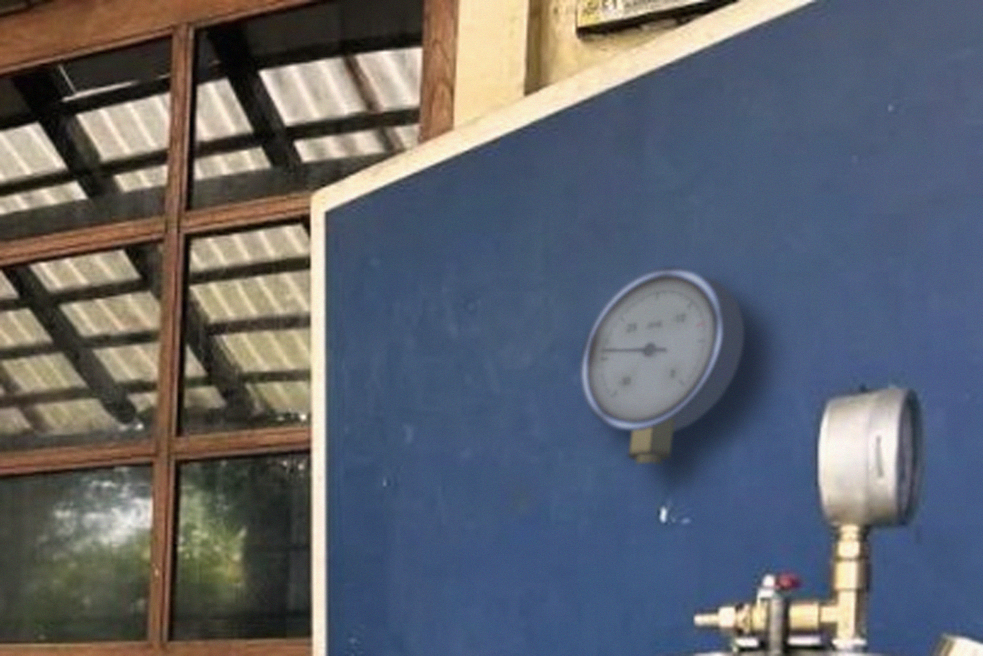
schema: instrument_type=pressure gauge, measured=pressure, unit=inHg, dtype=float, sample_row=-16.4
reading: -24
